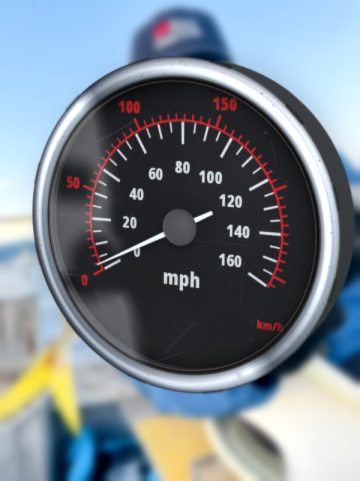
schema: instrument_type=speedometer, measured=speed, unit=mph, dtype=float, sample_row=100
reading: 2.5
